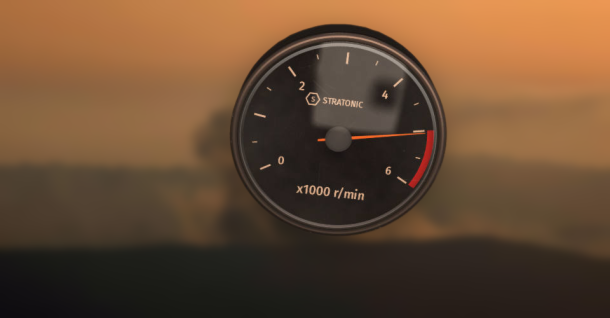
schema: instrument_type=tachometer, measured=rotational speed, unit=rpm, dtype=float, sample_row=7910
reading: 5000
